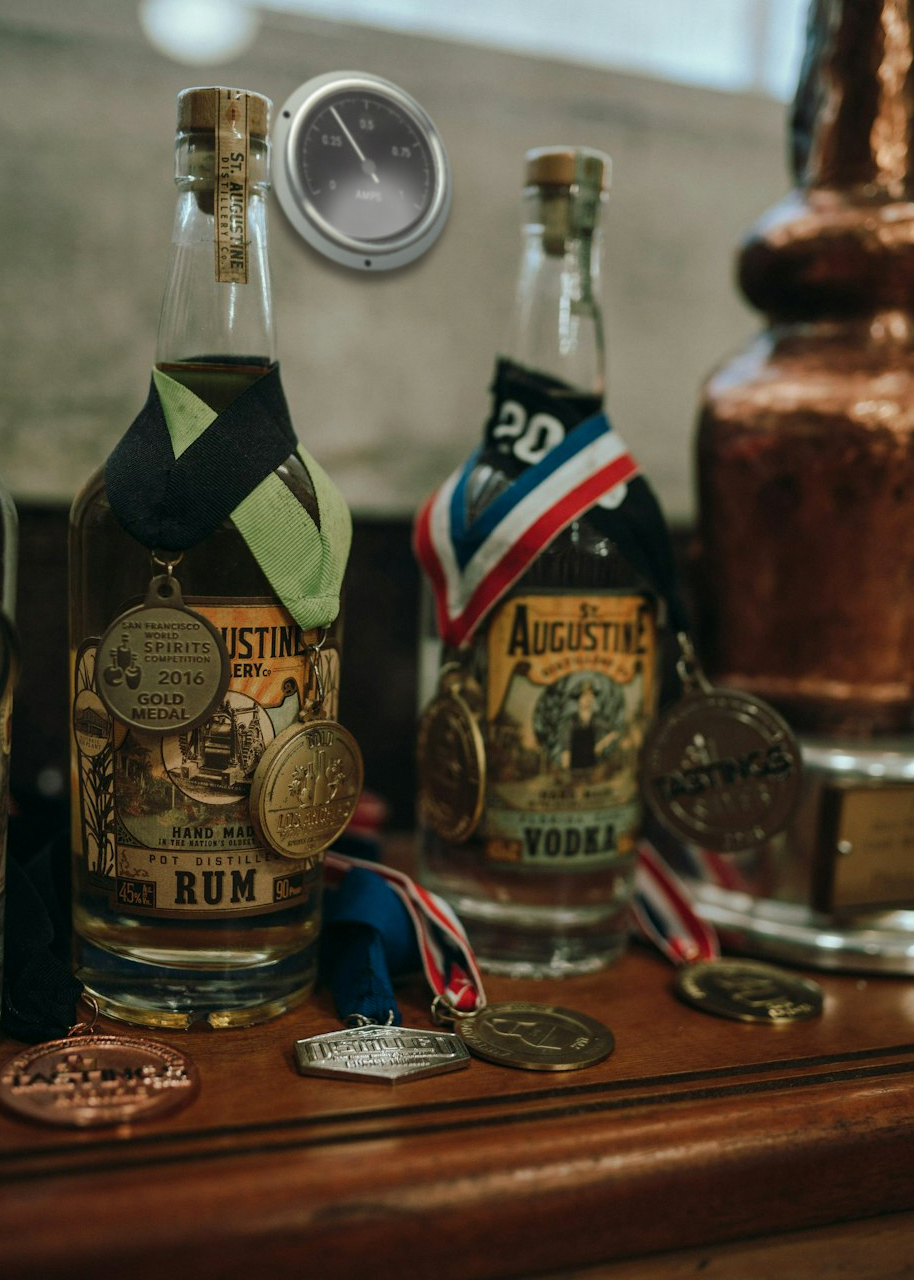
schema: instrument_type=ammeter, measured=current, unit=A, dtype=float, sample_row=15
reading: 0.35
